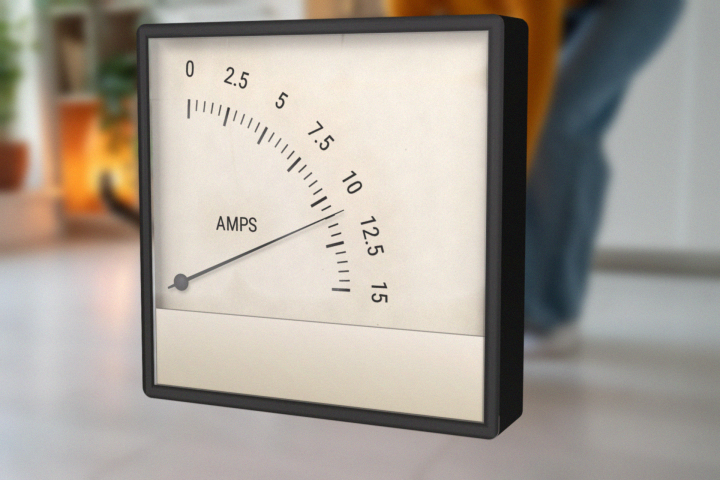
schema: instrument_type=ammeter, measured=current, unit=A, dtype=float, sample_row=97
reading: 11
